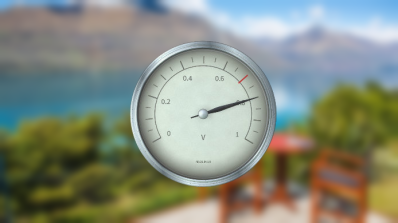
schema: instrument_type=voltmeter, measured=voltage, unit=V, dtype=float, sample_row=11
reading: 0.8
